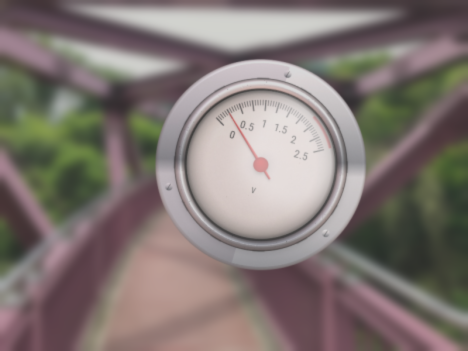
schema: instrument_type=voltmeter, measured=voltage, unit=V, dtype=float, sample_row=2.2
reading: 0.25
